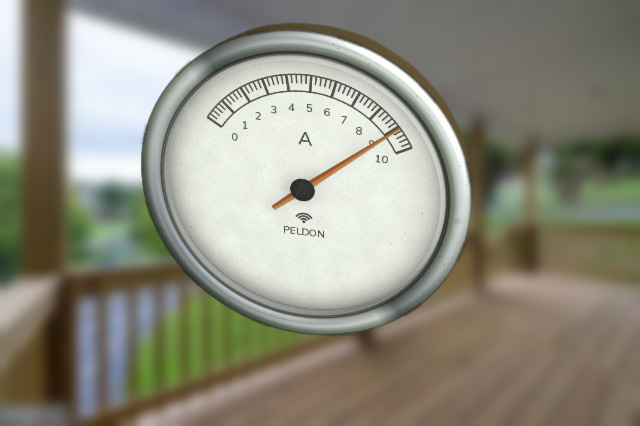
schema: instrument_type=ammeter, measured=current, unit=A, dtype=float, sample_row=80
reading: 9
